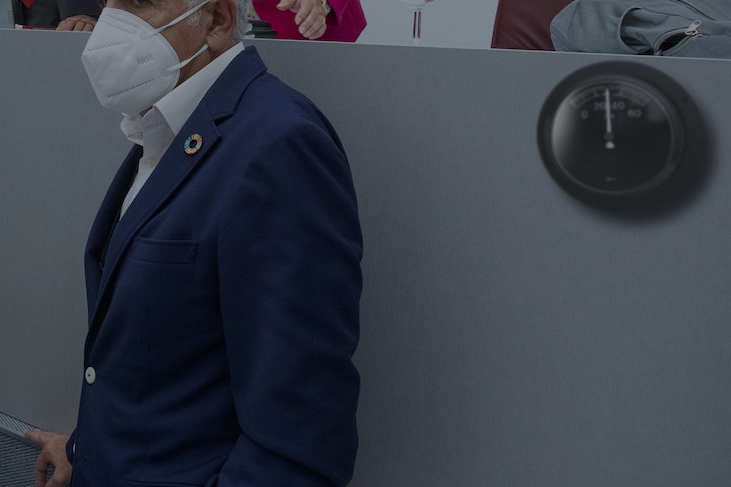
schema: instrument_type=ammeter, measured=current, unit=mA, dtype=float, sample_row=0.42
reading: 30
